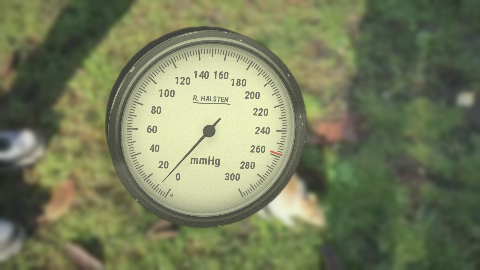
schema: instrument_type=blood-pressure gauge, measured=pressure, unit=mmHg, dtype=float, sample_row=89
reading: 10
